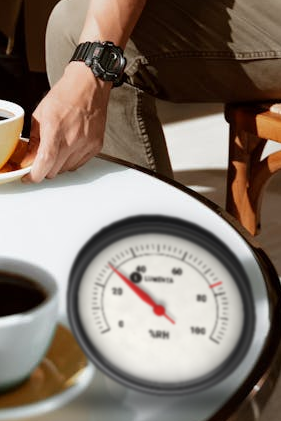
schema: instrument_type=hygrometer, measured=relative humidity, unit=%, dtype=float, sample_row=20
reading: 30
